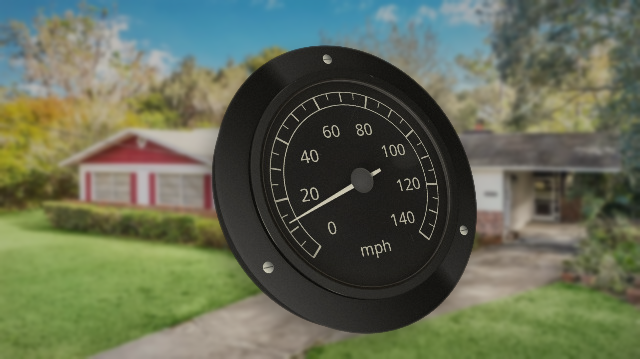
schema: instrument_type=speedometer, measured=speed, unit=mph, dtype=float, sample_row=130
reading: 12.5
